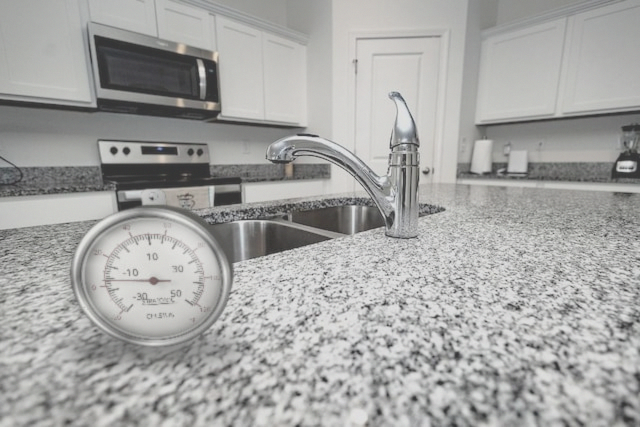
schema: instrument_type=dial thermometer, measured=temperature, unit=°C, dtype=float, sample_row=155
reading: -15
